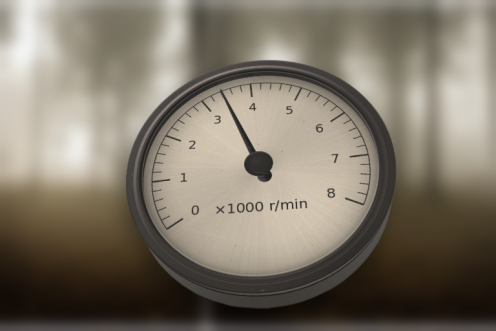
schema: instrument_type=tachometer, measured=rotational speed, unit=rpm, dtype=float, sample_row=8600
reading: 3400
